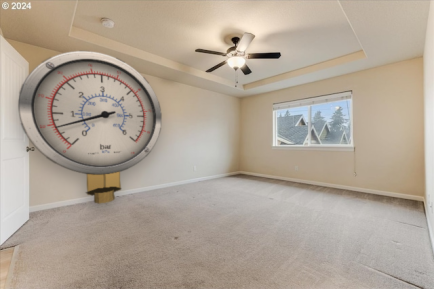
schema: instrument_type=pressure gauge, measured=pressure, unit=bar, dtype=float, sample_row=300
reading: 0.6
